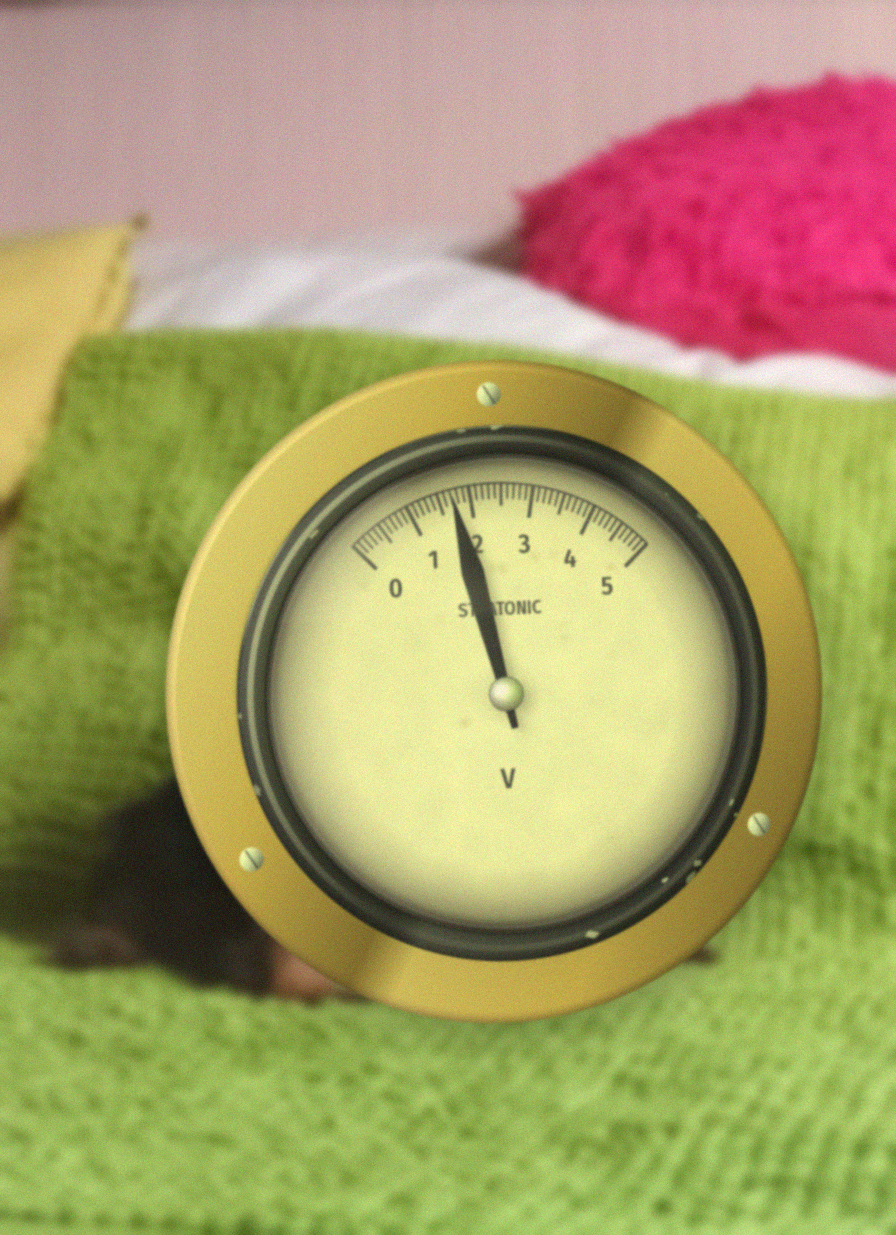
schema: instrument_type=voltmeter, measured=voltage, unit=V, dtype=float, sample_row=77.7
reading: 1.7
